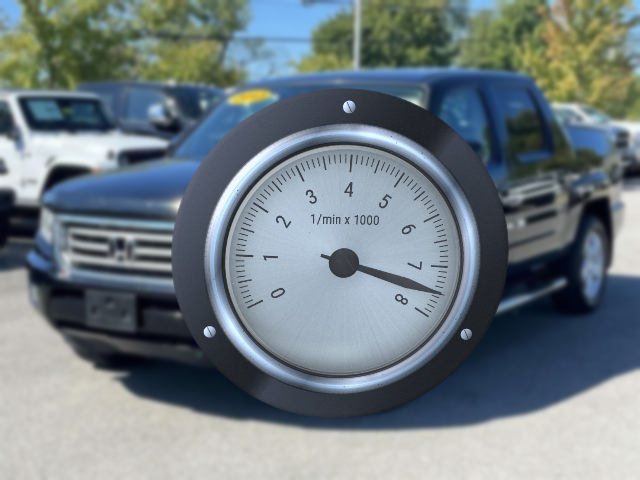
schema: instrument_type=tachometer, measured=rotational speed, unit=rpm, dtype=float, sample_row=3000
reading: 7500
